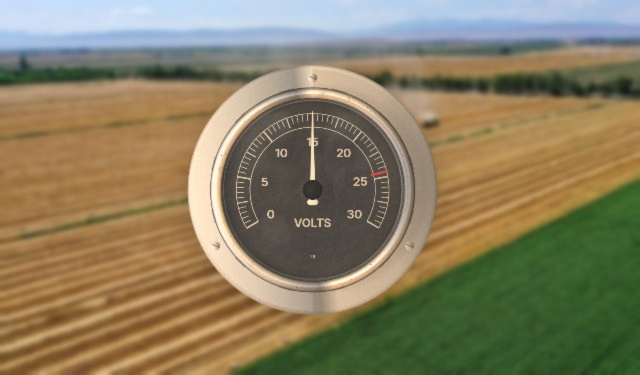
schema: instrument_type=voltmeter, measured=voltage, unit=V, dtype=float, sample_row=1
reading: 15
